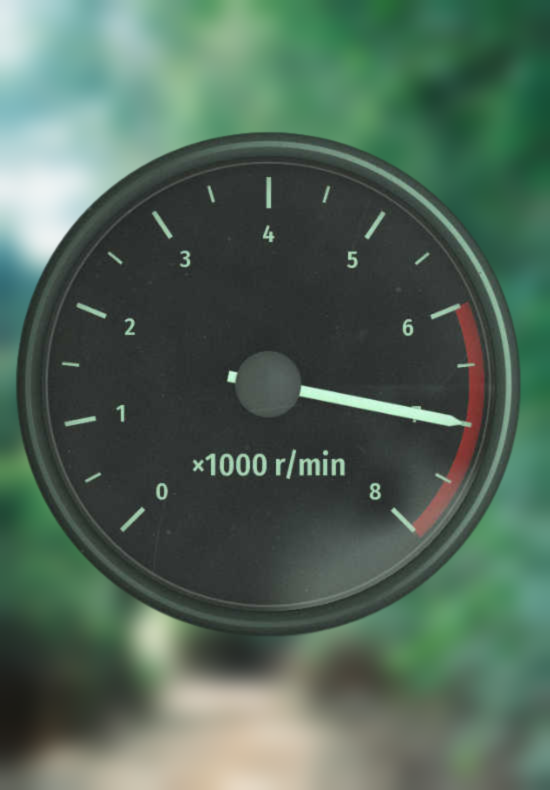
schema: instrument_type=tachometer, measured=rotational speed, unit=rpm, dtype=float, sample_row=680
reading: 7000
